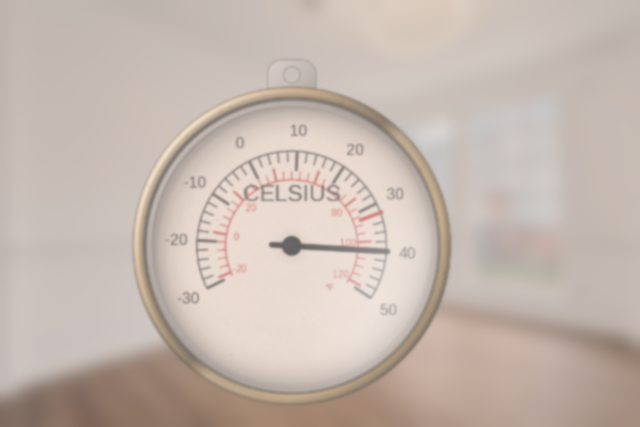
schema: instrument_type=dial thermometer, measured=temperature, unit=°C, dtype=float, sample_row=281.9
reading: 40
